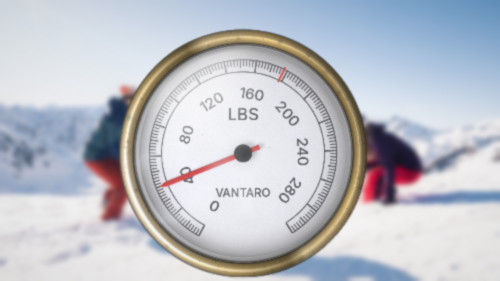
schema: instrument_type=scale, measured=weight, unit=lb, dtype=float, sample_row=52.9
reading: 40
